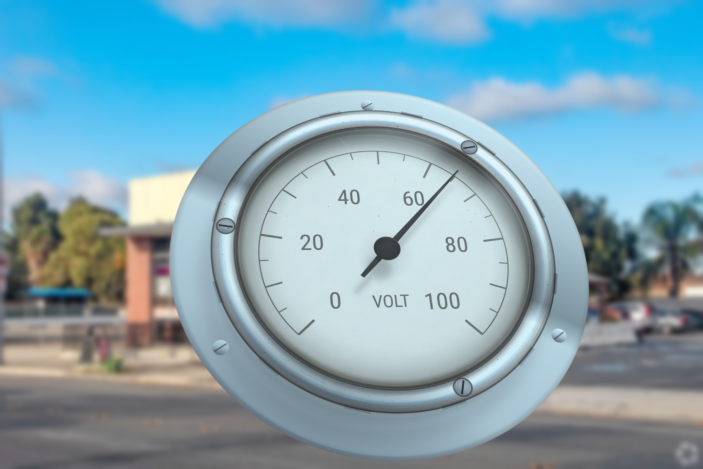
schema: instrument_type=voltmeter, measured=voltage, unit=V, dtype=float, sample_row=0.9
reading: 65
